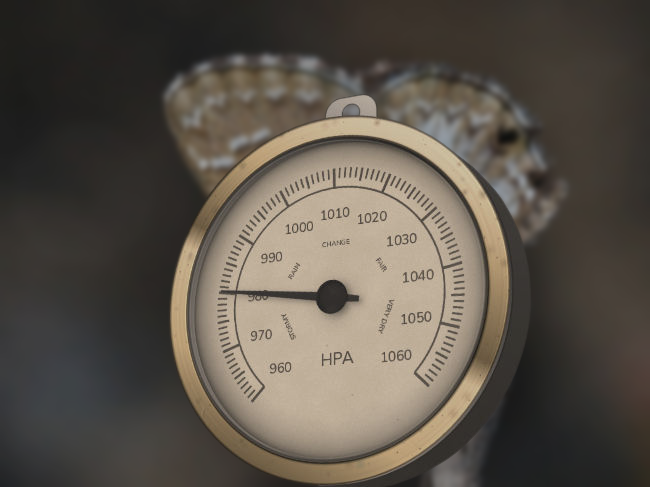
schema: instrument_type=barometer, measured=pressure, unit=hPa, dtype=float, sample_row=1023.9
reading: 980
